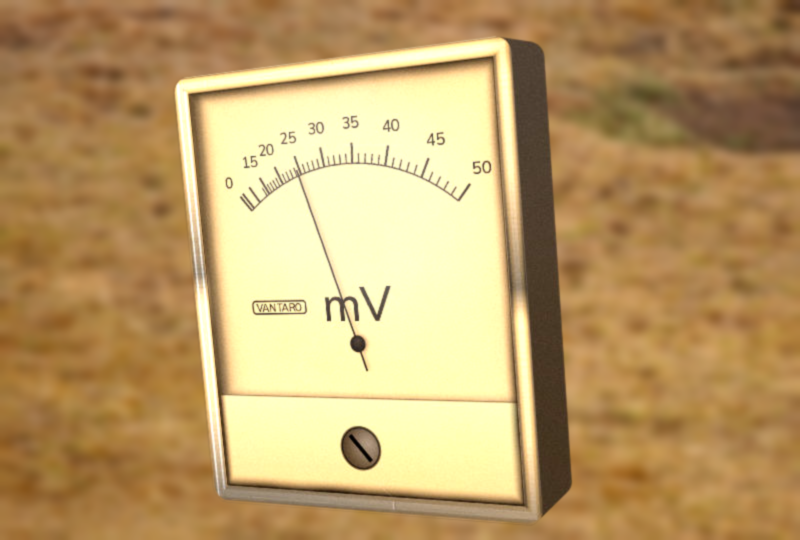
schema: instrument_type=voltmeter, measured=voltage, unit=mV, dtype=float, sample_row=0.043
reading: 25
